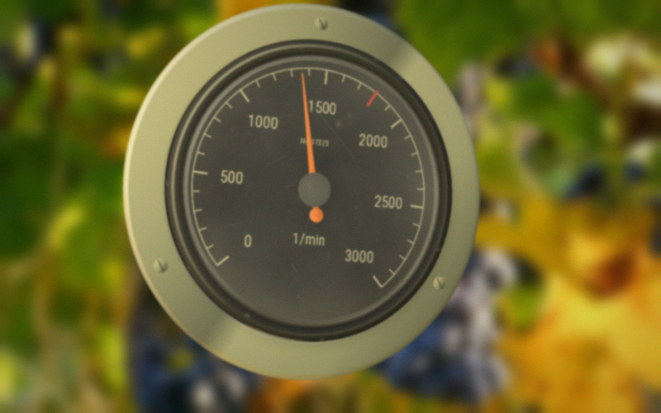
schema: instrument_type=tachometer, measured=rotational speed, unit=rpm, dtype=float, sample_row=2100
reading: 1350
